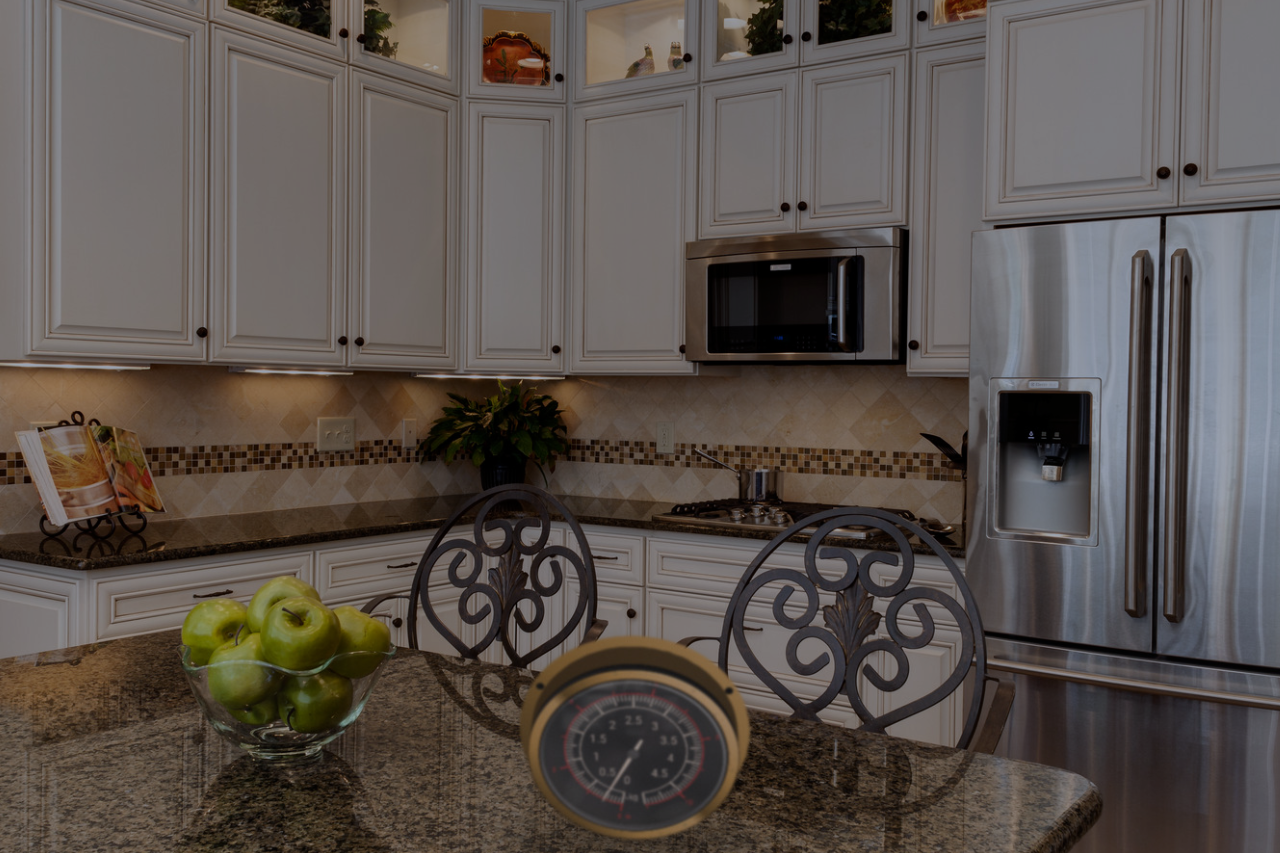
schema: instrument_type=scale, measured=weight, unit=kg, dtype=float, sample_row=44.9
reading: 0.25
